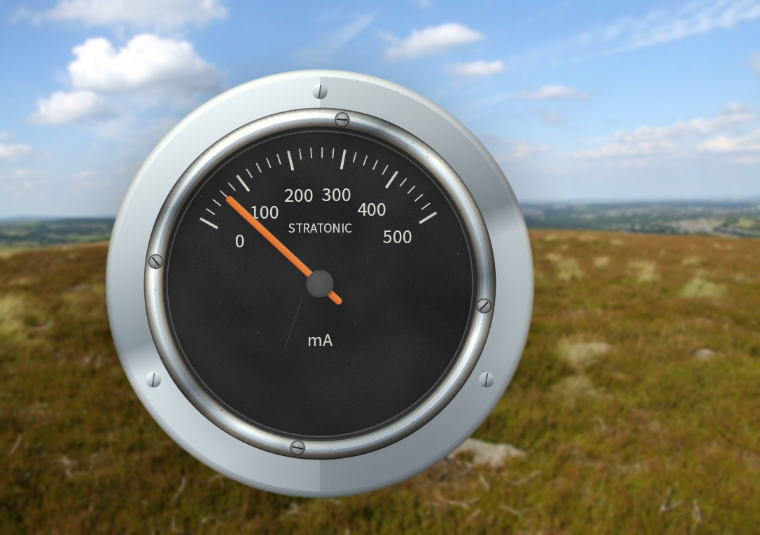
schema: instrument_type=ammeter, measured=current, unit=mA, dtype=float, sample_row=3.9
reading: 60
